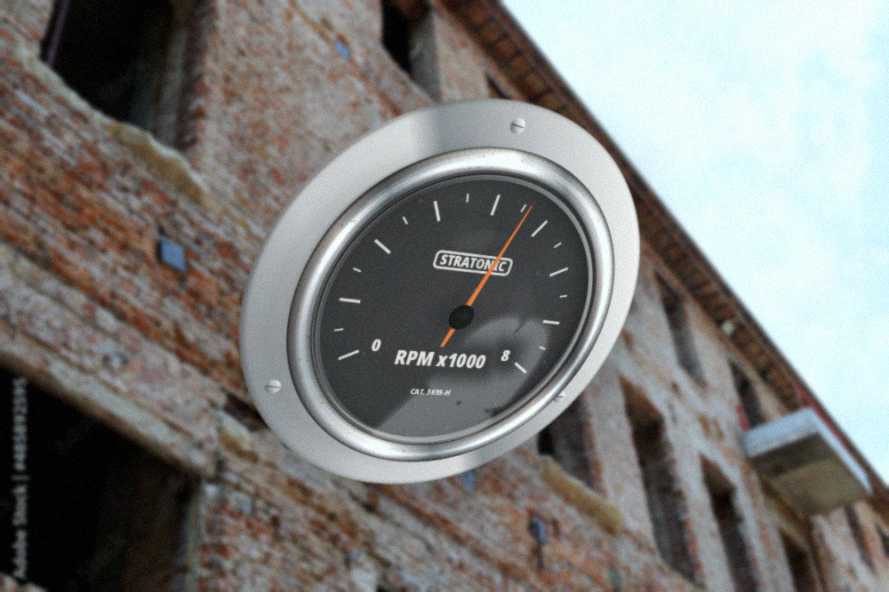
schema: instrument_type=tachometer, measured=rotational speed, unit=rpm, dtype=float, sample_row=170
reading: 4500
